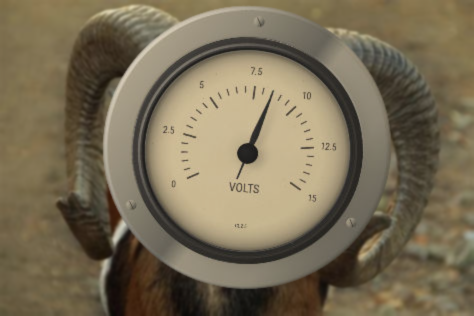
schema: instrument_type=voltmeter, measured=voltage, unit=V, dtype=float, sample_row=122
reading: 8.5
